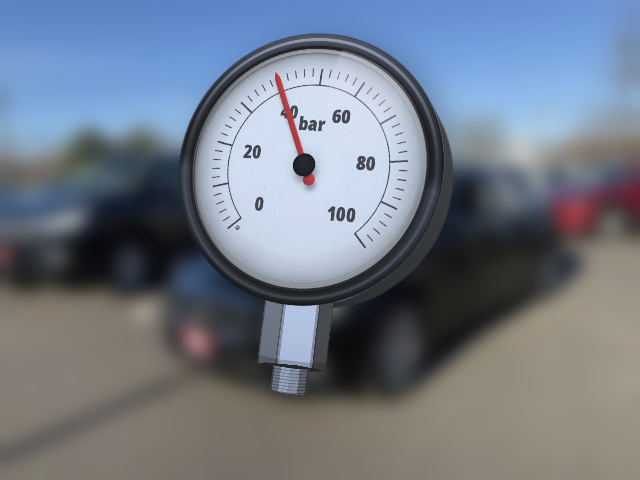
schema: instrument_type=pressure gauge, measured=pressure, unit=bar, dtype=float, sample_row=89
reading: 40
